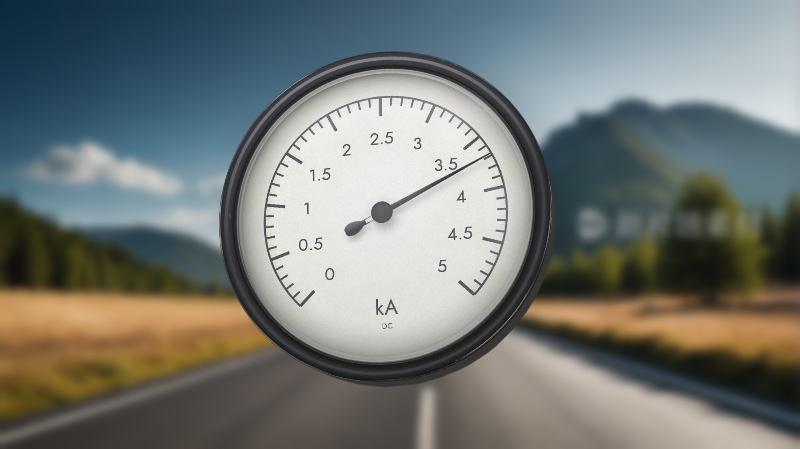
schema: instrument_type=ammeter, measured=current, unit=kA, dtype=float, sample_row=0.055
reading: 3.7
